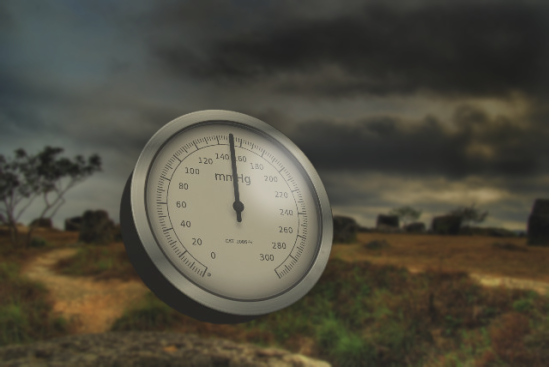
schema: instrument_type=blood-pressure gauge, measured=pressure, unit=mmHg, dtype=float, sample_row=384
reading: 150
